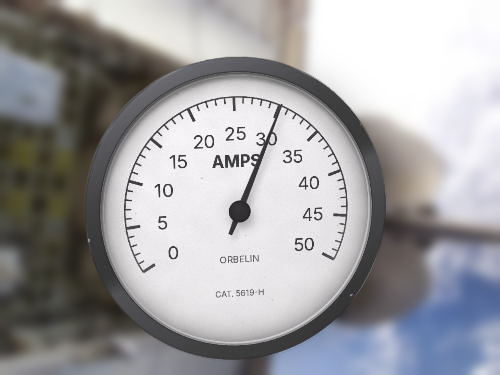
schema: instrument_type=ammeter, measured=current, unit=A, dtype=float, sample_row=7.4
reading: 30
